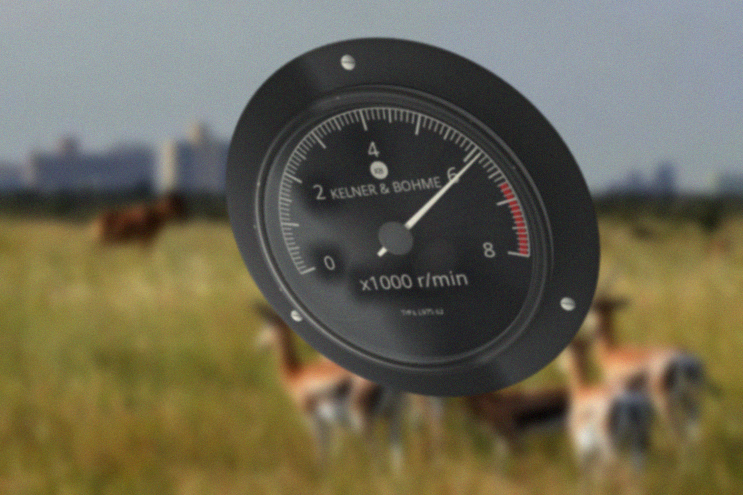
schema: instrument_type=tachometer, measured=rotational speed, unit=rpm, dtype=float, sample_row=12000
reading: 6100
